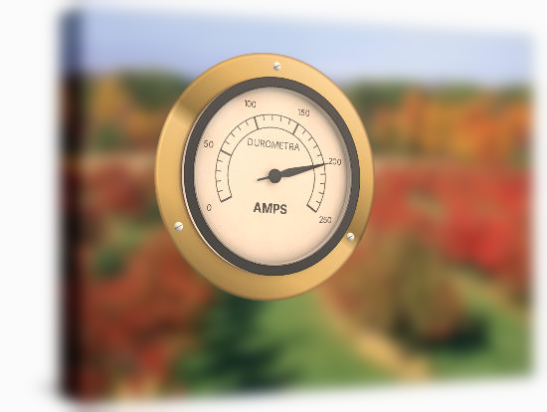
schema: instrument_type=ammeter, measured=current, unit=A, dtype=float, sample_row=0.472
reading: 200
